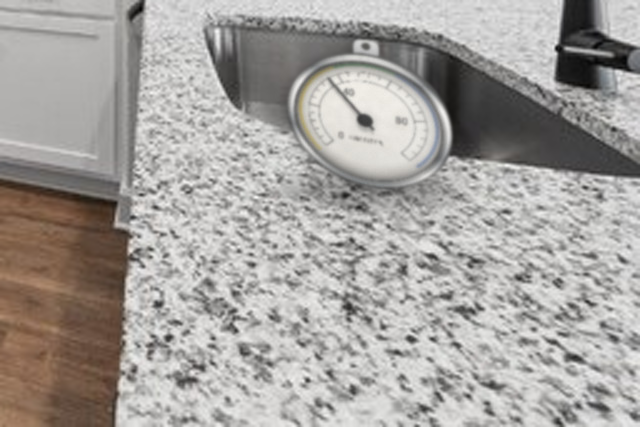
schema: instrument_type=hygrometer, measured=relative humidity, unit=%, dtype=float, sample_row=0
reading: 36
